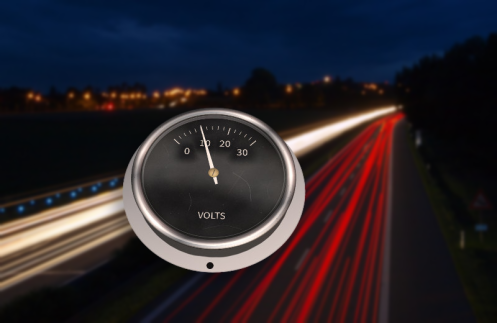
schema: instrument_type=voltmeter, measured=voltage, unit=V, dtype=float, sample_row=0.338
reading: 10
